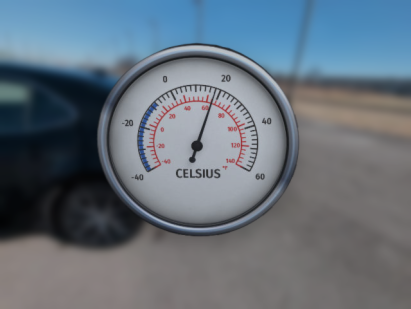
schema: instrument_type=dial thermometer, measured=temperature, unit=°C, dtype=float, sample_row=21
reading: 18
